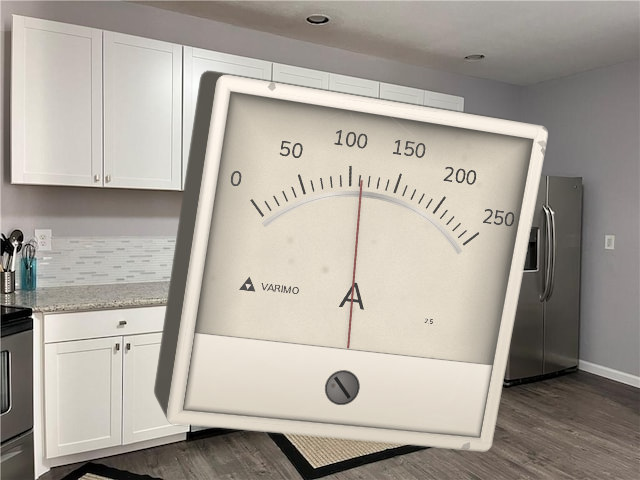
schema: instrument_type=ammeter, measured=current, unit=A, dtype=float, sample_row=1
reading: 110
